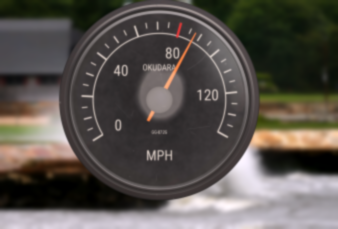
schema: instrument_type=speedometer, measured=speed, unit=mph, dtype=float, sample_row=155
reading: 87.5
